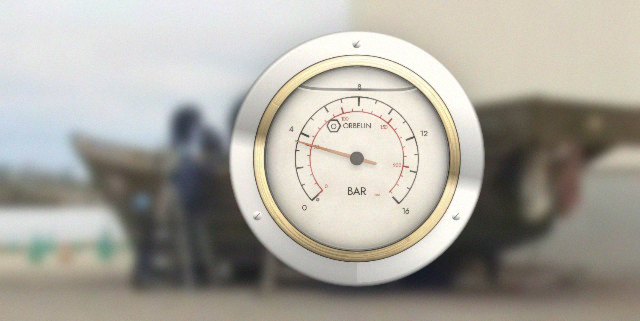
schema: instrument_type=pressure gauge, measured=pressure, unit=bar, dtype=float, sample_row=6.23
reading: 3.5
